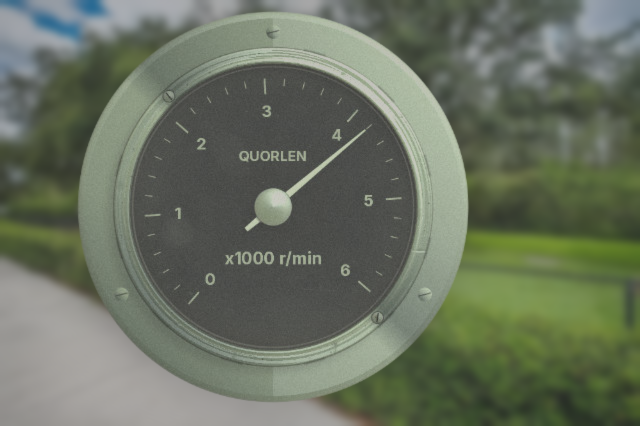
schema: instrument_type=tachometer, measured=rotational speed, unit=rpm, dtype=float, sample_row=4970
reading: 4200
